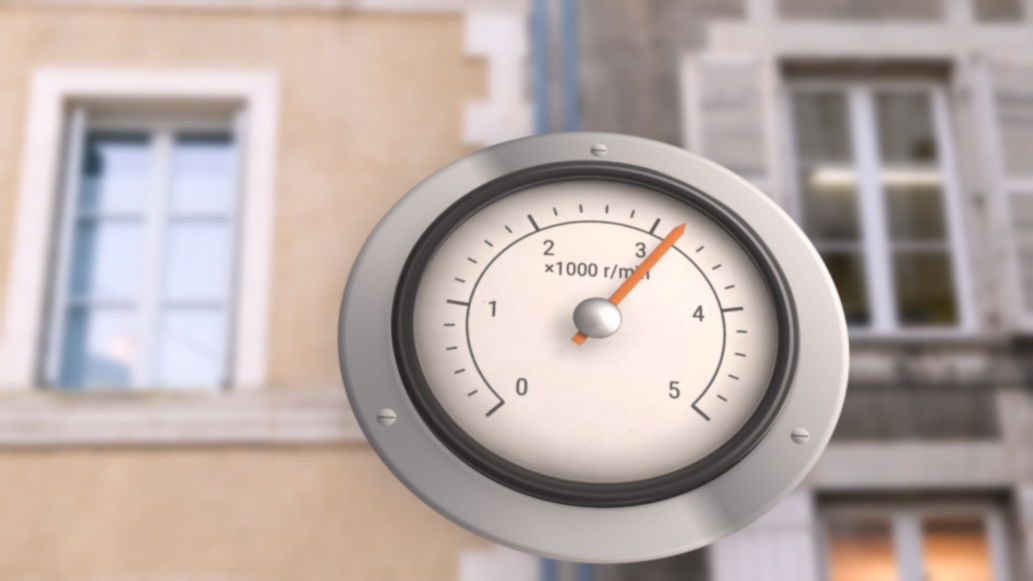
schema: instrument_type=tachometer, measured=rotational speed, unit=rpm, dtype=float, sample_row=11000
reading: 3200
